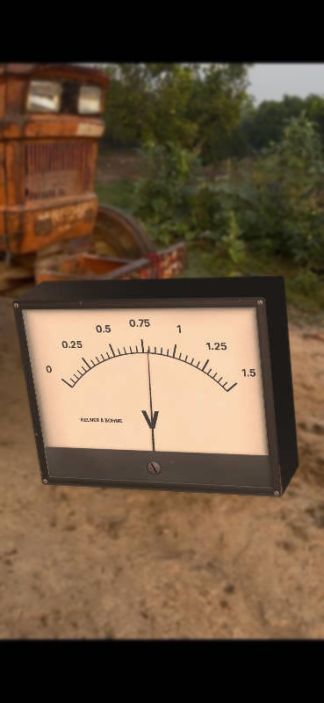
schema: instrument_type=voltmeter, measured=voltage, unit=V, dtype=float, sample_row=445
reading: 0.8
